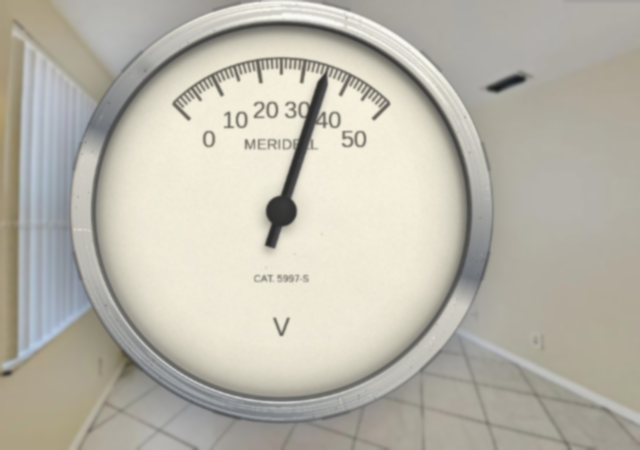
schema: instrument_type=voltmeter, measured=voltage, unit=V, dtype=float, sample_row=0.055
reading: 35
